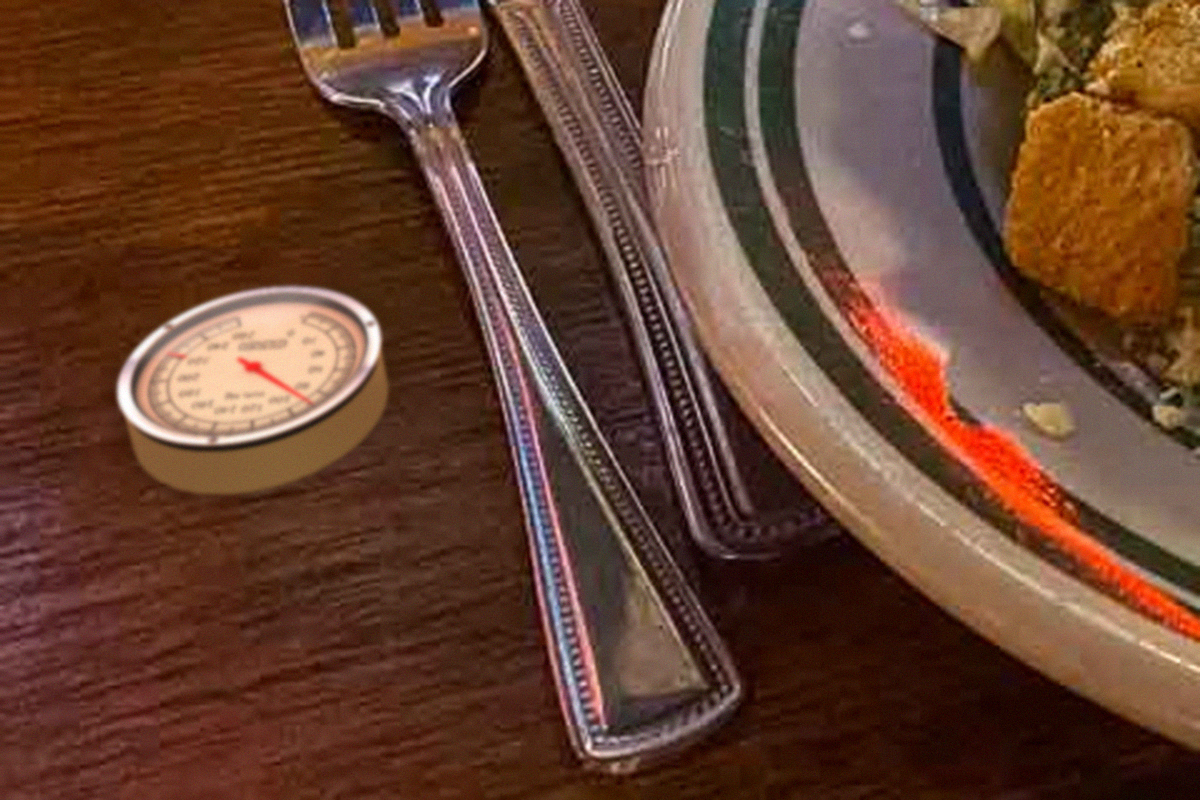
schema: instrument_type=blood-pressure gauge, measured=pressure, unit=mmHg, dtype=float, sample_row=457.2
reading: 90
